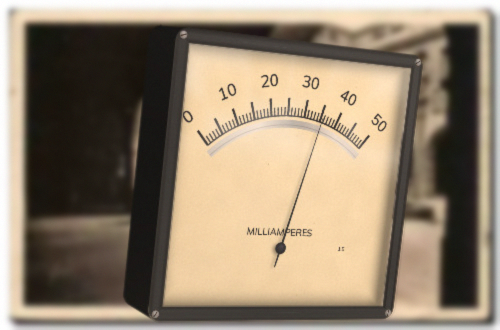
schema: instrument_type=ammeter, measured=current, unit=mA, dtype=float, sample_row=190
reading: 35
